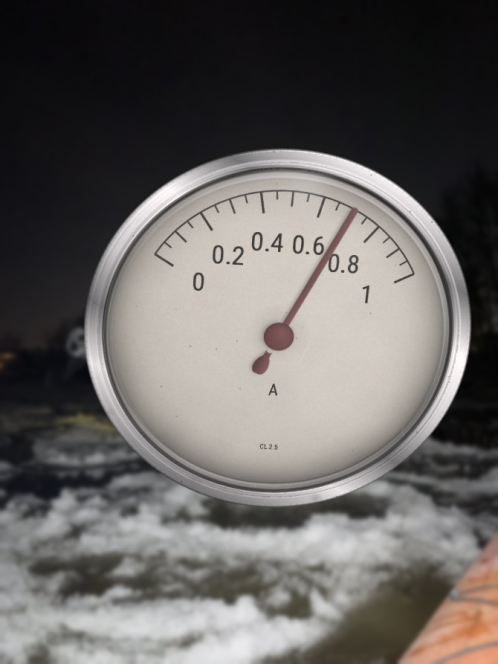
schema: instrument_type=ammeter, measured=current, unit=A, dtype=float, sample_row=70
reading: 0.7
